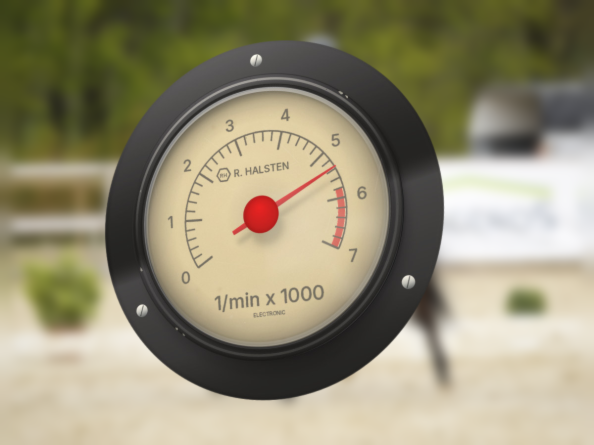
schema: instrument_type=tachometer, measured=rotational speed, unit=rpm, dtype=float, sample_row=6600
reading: 5400
